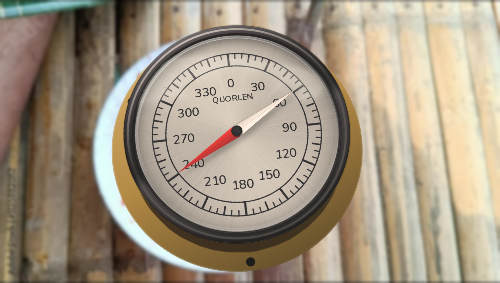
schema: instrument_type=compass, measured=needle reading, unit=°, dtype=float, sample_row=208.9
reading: 240
